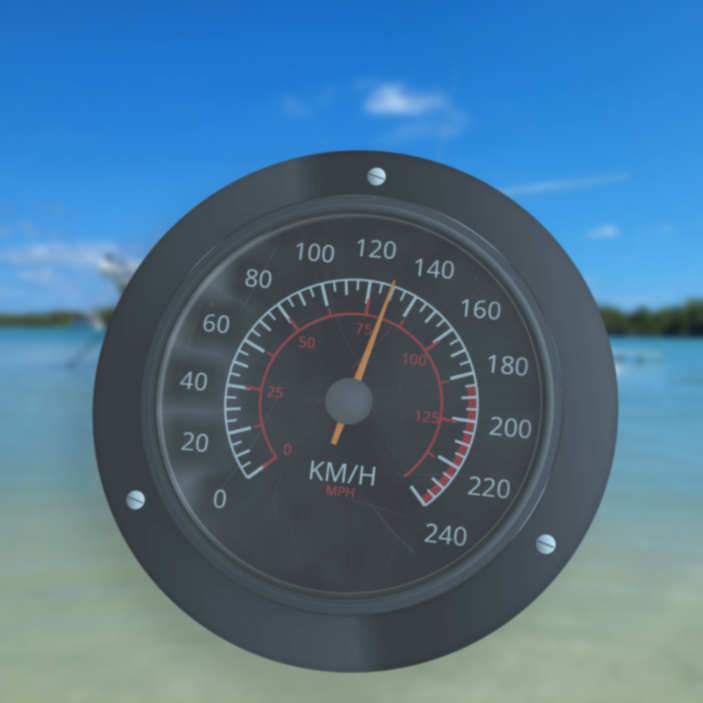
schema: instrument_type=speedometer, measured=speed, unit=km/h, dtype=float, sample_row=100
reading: 130
